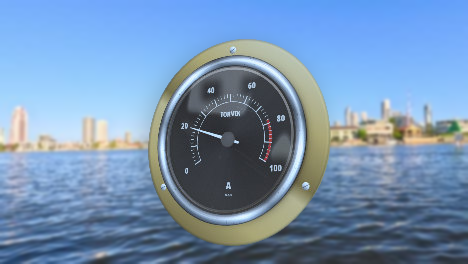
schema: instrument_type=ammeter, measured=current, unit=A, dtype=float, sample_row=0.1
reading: 20
